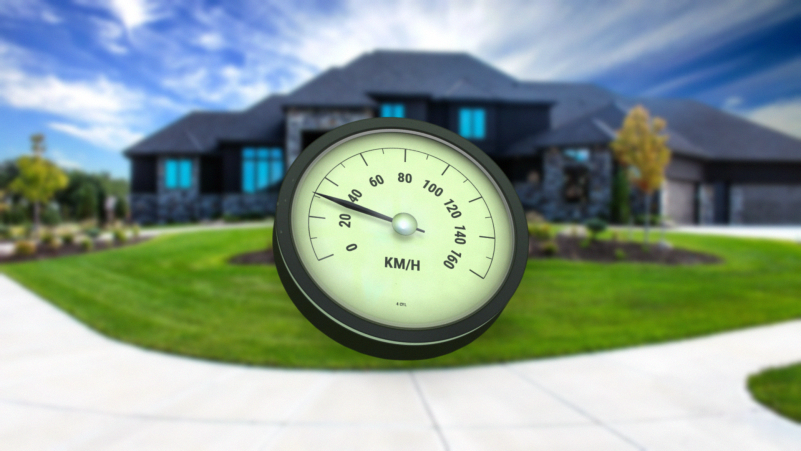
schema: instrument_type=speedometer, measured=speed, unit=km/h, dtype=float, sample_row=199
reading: 30
